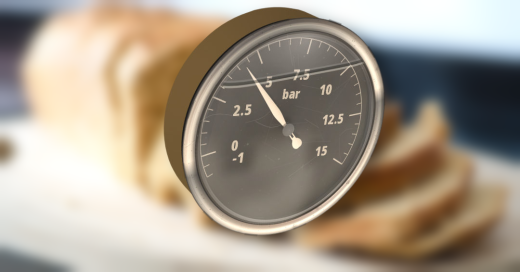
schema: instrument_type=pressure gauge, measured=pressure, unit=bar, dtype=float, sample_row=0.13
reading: 4.25
